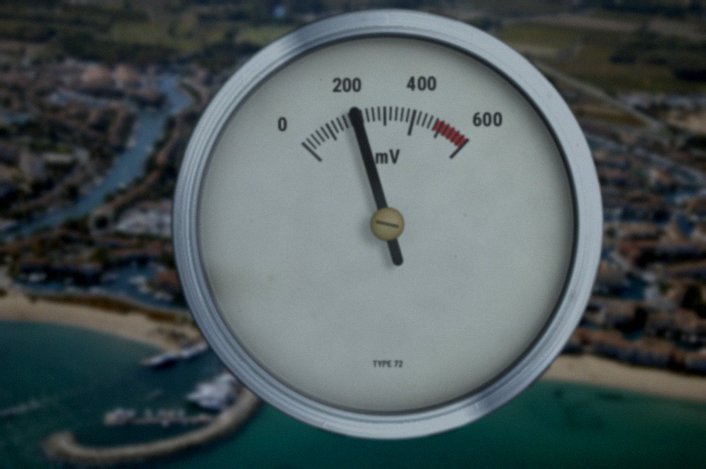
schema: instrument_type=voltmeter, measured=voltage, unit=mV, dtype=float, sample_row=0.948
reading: 200
